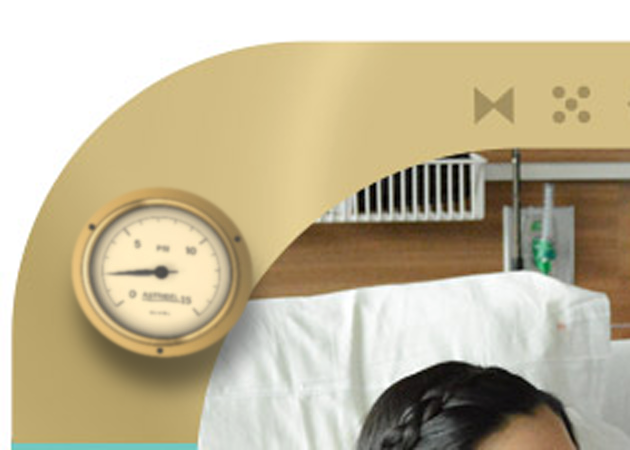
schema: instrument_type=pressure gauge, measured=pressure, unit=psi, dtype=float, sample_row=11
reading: 2
